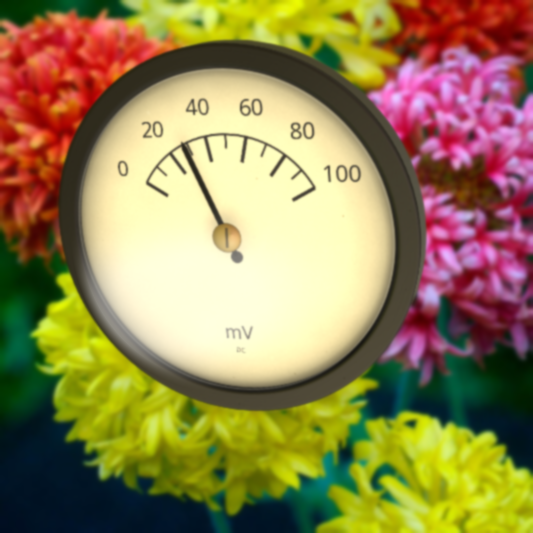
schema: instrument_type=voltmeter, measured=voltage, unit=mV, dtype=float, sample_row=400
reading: 30
